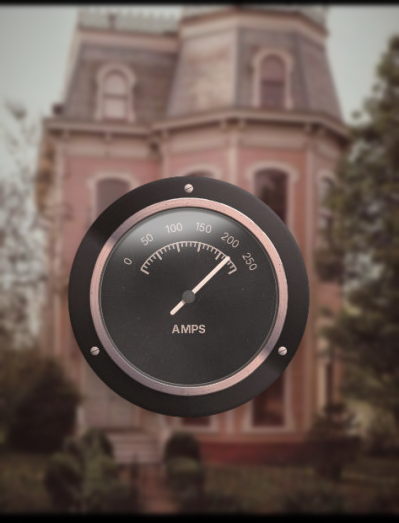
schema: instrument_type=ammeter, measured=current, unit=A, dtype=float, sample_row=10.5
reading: 220
